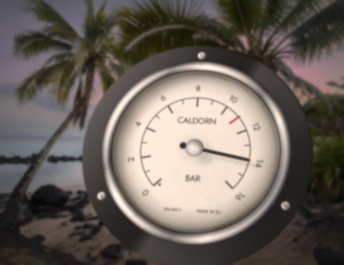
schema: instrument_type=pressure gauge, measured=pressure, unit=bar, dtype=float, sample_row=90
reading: 14
